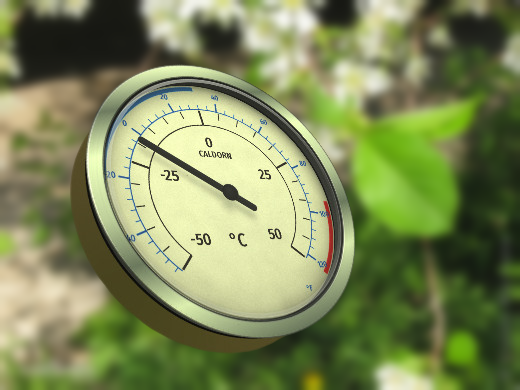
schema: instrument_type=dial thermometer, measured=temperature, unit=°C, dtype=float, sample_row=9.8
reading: -20
